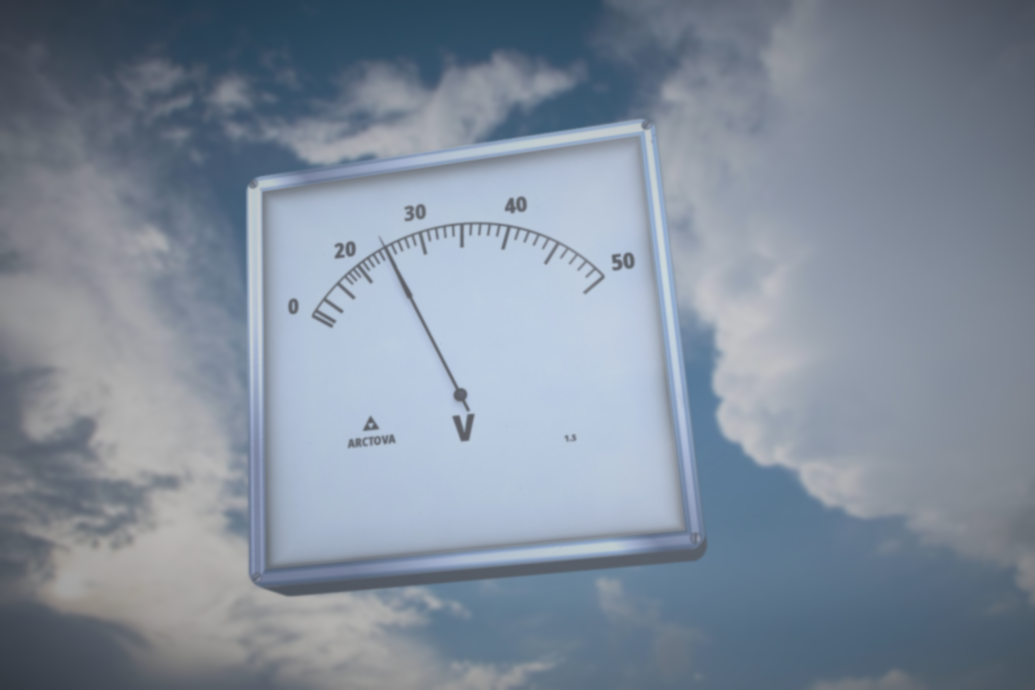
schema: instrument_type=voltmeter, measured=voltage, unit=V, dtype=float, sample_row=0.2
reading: 25
